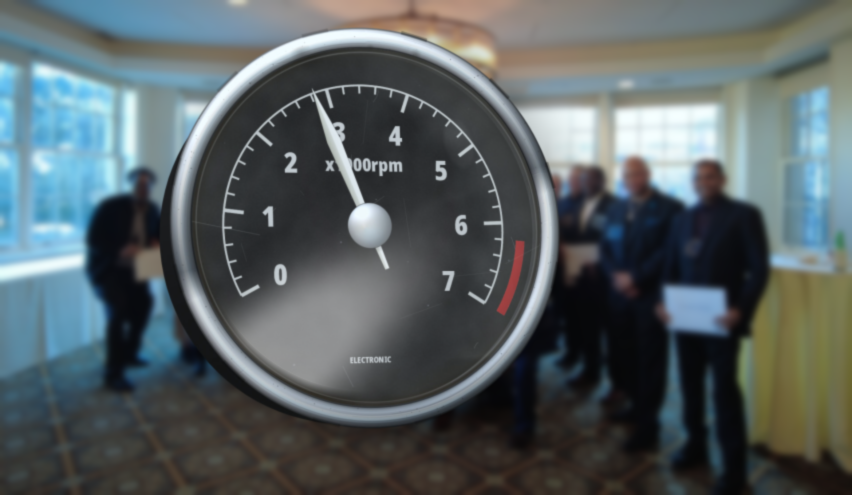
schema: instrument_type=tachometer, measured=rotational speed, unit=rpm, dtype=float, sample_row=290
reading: 2800
